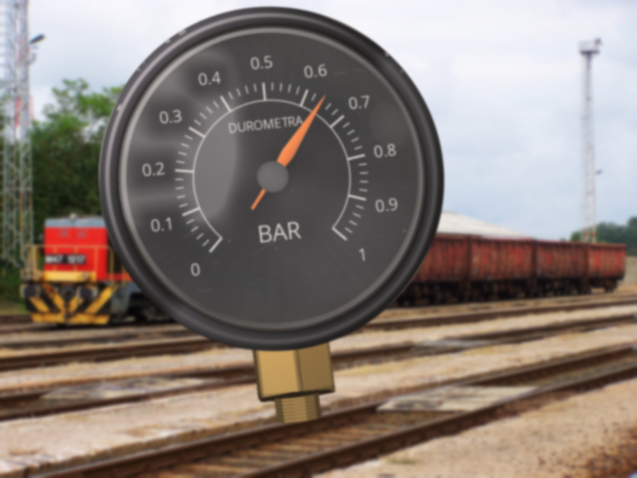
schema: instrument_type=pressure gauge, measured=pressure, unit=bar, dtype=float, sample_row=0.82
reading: 0.64
